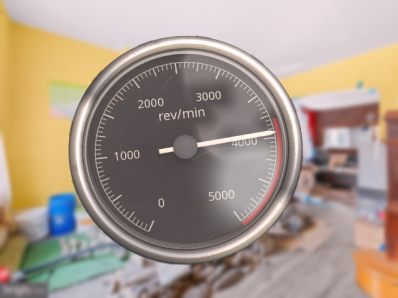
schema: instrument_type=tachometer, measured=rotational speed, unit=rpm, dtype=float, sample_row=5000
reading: 3950
